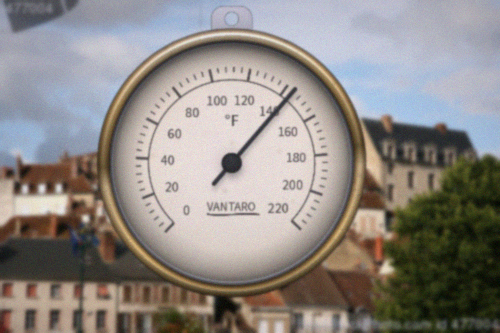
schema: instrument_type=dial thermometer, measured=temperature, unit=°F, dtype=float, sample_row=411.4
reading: 144
